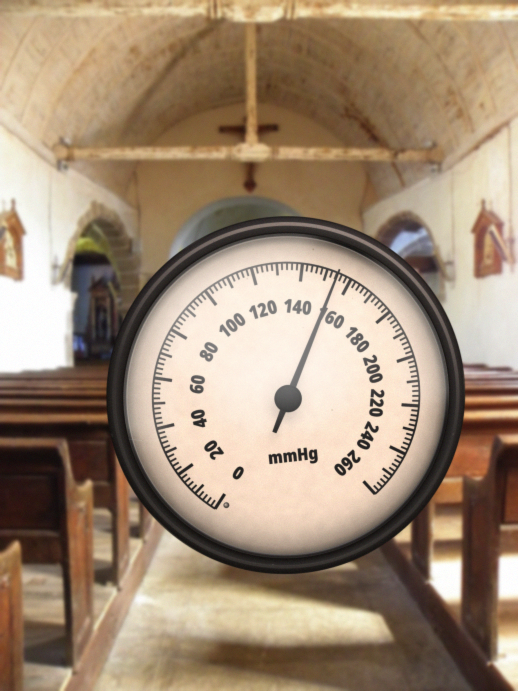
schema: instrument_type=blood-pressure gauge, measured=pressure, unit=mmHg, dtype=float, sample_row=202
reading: 154
